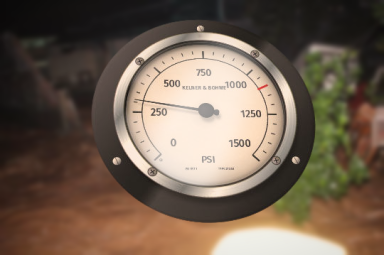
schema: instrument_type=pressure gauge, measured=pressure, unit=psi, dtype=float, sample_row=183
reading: 300
